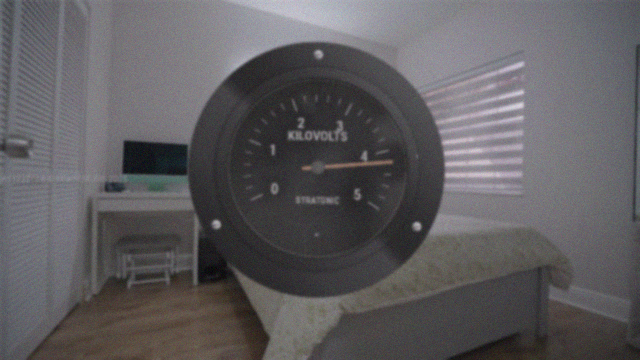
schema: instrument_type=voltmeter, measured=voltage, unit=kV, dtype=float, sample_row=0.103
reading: 4.2
